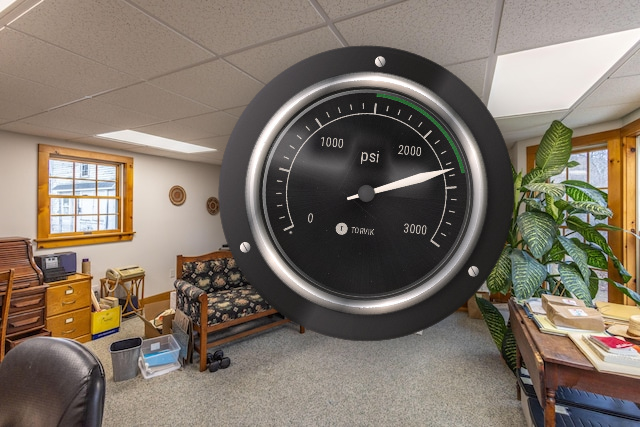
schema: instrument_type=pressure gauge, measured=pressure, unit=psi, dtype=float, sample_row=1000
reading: 2350
